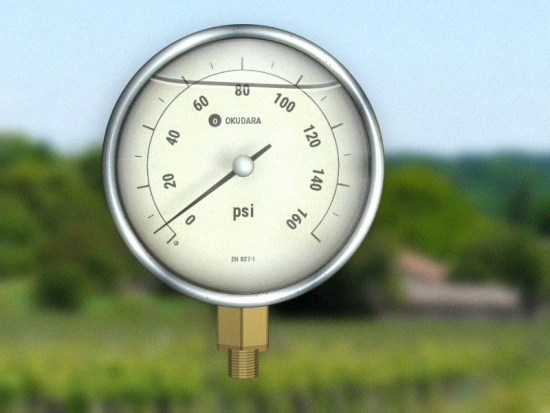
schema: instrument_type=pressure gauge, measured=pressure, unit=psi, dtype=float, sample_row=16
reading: 5
